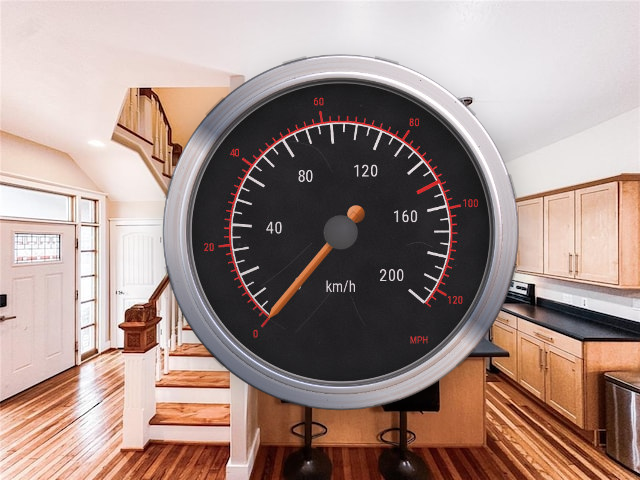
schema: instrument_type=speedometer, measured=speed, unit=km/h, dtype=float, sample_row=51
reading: 0
